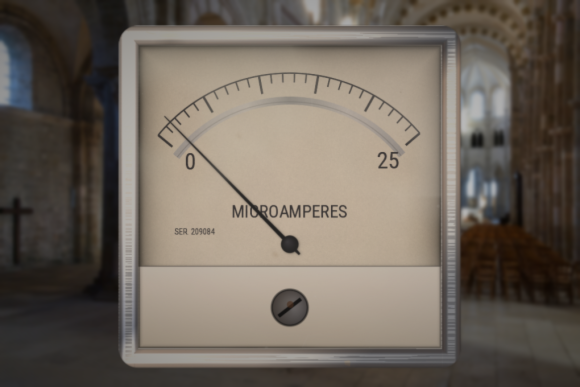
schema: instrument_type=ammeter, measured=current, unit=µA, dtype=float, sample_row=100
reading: 1.5
